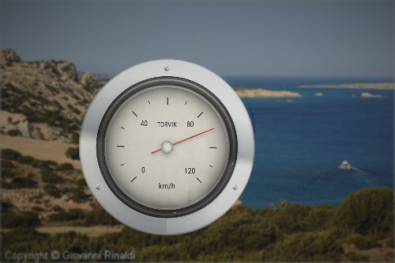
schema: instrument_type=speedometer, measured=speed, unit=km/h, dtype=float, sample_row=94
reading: 90
